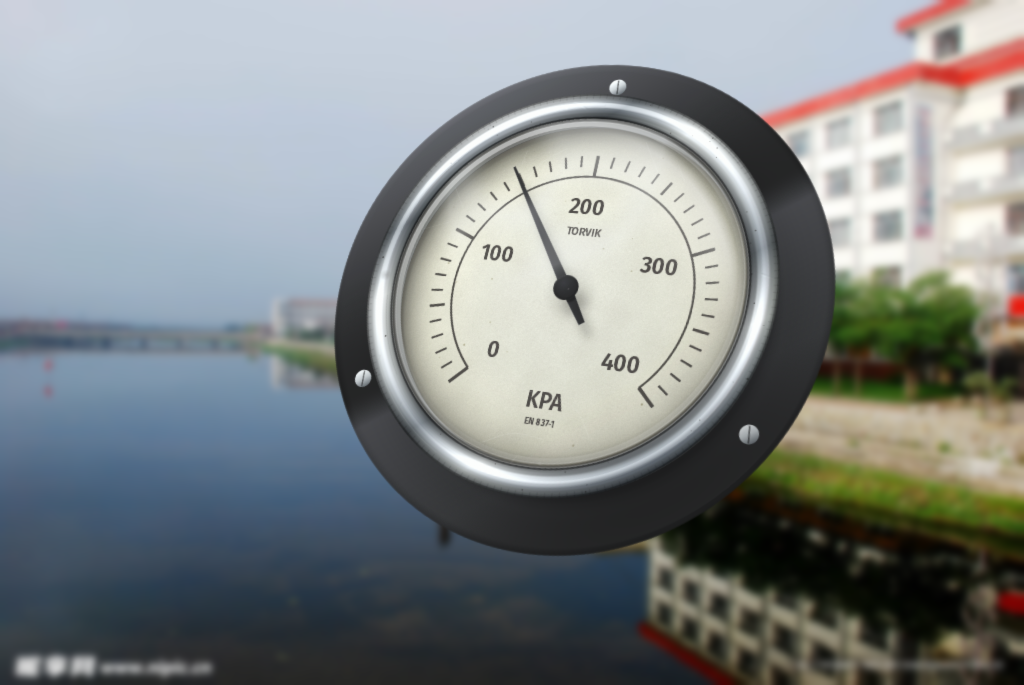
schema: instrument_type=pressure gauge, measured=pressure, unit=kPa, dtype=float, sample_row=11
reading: 150
